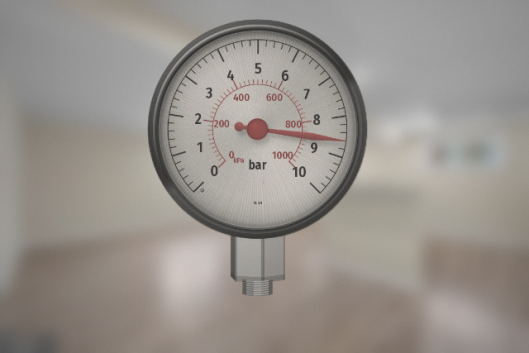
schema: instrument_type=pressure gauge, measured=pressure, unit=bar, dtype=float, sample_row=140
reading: 8.6
